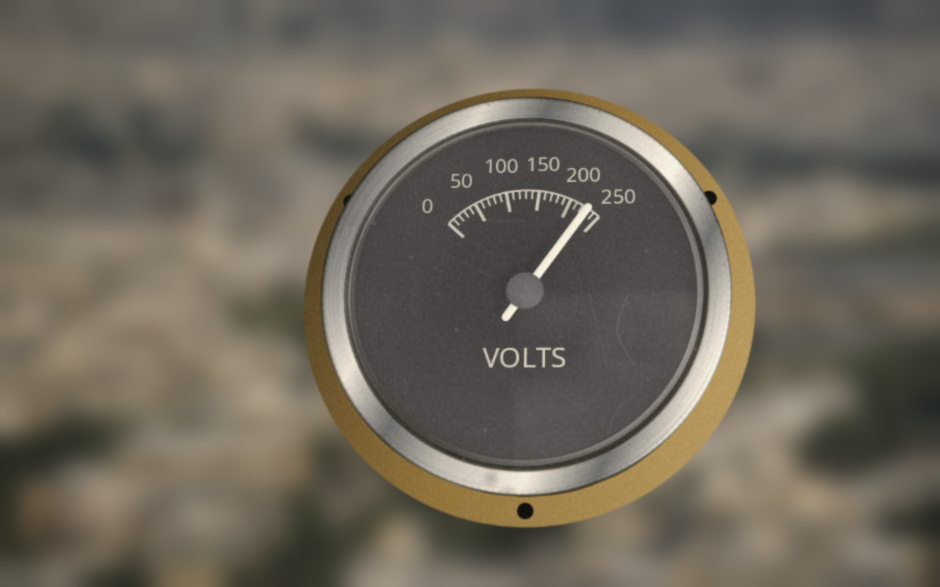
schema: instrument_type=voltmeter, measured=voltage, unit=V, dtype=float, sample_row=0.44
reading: 230
